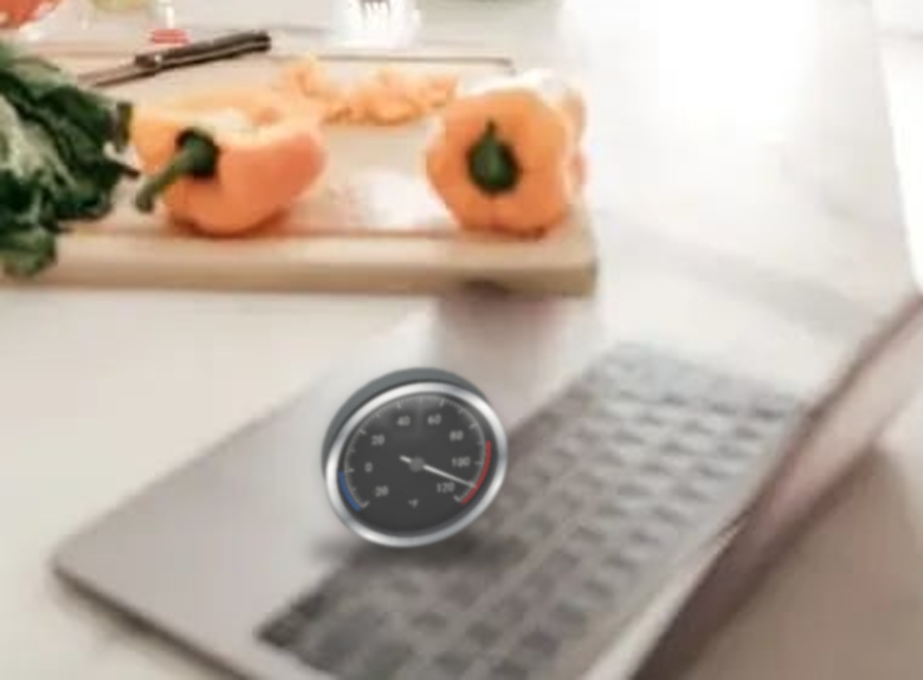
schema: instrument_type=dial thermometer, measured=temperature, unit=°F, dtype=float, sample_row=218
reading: 110
